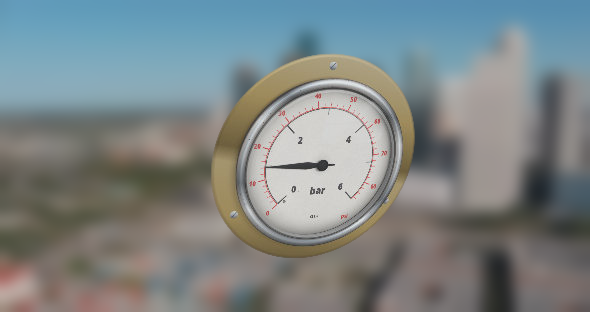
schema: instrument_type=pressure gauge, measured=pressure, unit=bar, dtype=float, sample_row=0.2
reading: 1
